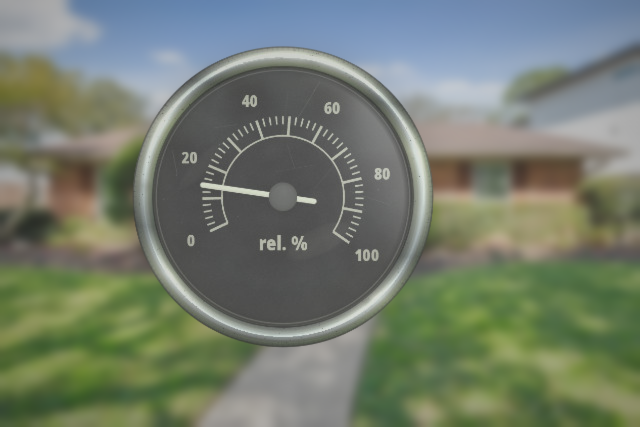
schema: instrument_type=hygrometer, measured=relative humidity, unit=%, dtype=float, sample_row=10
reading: 14
